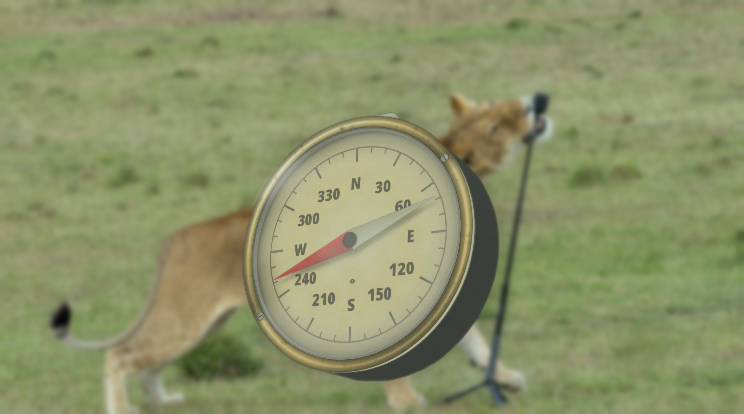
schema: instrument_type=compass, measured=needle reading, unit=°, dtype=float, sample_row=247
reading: 250
